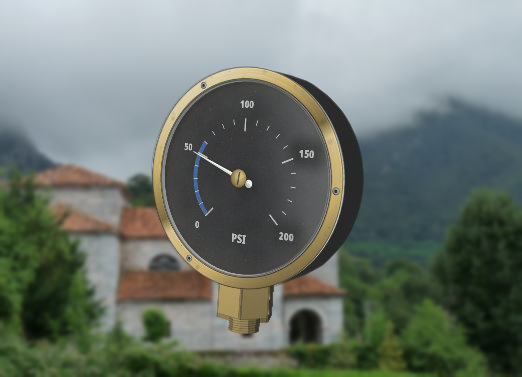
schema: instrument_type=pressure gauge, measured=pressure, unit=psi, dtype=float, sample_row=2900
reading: 50
